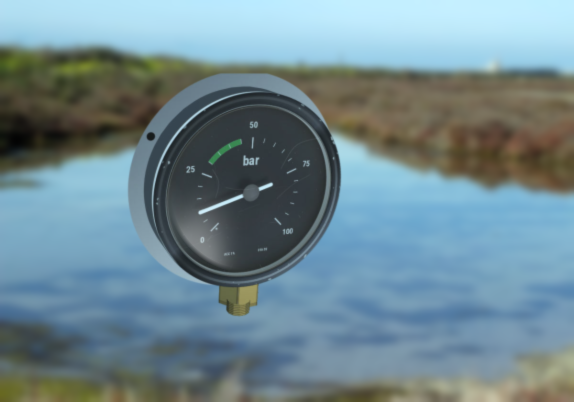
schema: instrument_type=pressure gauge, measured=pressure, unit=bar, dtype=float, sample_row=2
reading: 10
